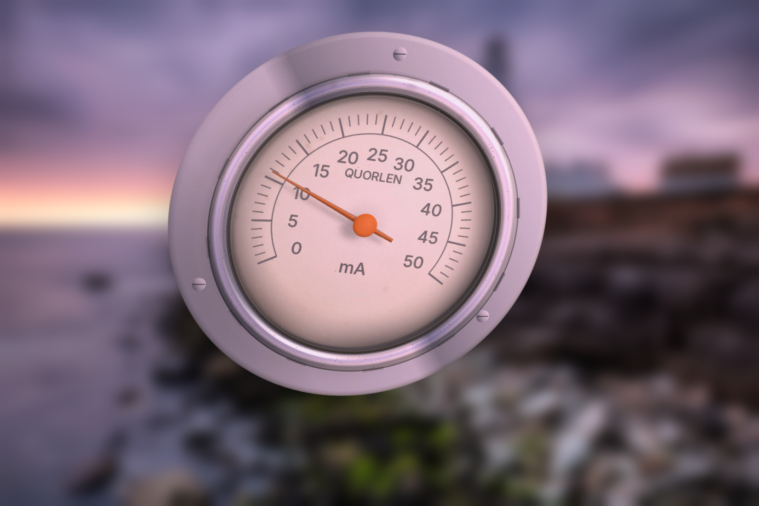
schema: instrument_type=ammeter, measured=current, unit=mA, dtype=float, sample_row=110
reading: 11
